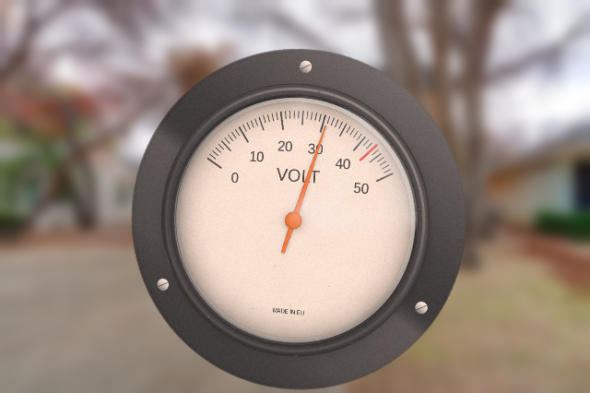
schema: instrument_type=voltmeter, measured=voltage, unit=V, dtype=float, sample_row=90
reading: 31
